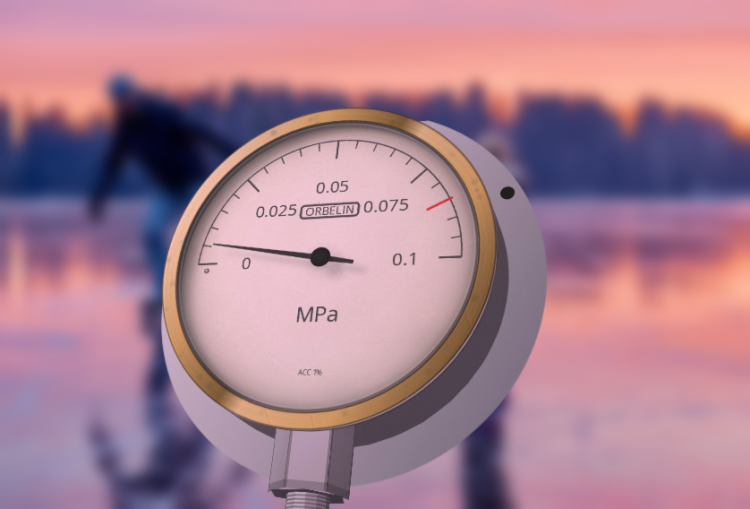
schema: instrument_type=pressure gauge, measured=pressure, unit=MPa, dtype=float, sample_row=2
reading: 0.005
